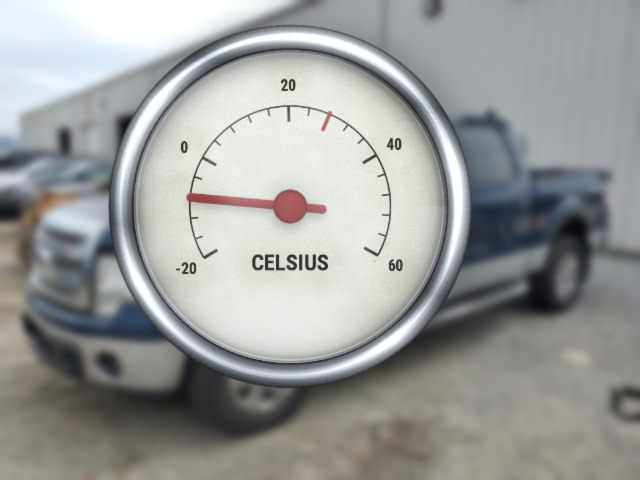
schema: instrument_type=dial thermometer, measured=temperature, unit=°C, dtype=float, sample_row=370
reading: -8
